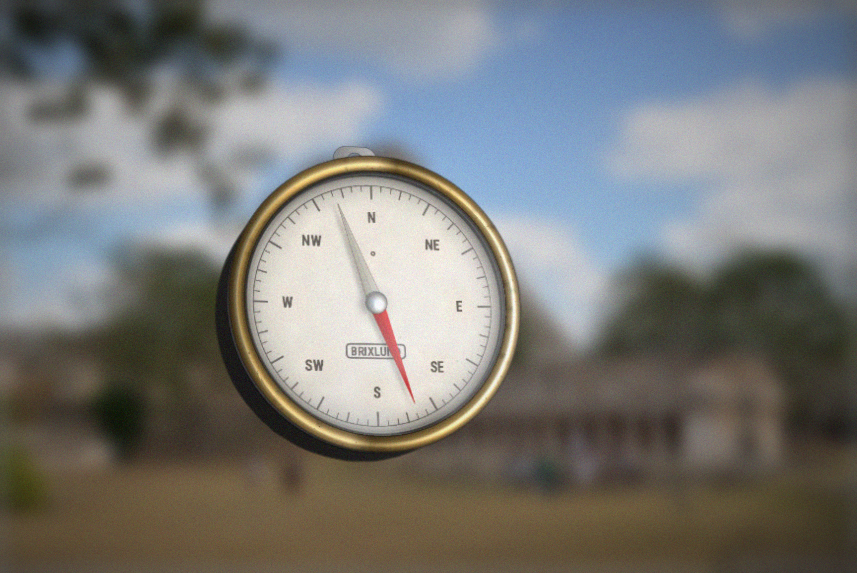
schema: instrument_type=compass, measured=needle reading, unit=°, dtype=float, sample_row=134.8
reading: 160
